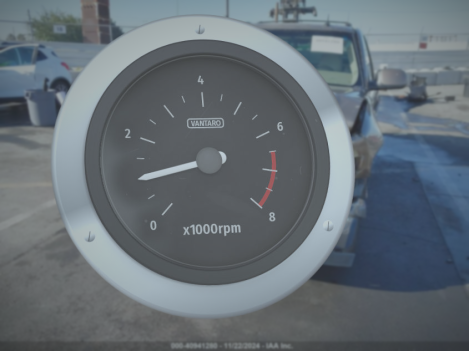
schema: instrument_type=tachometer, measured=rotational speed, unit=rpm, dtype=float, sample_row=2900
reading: 1000
